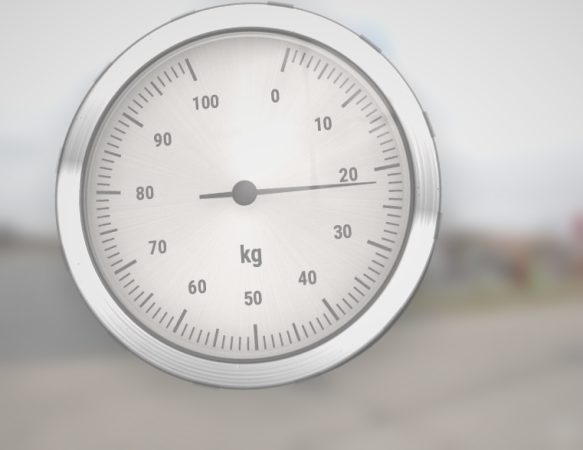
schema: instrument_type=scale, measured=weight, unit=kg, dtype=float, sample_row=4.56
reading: 22
